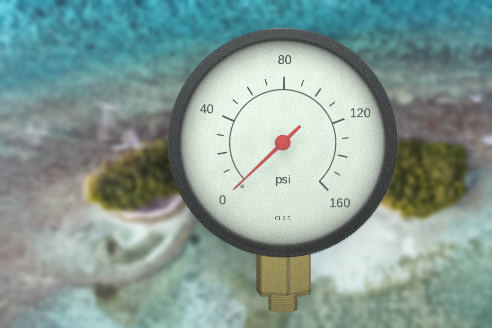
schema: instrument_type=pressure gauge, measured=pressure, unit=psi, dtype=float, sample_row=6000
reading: 0
